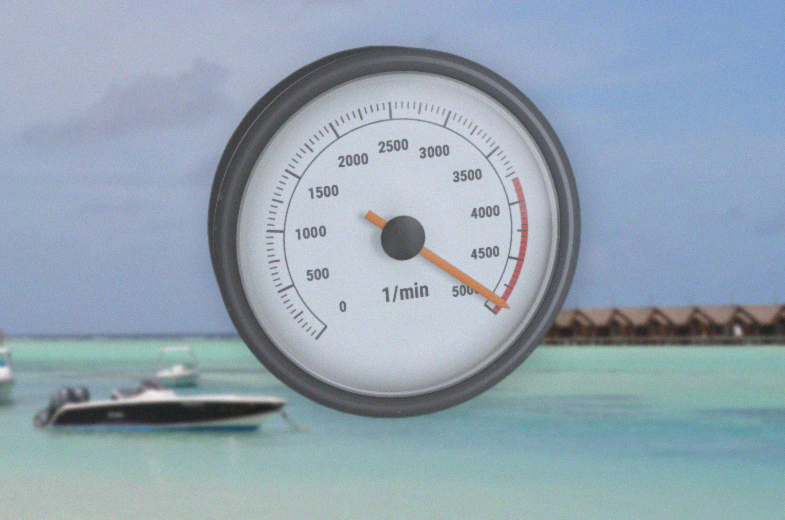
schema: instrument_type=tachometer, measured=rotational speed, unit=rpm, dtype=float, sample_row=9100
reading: 4900
